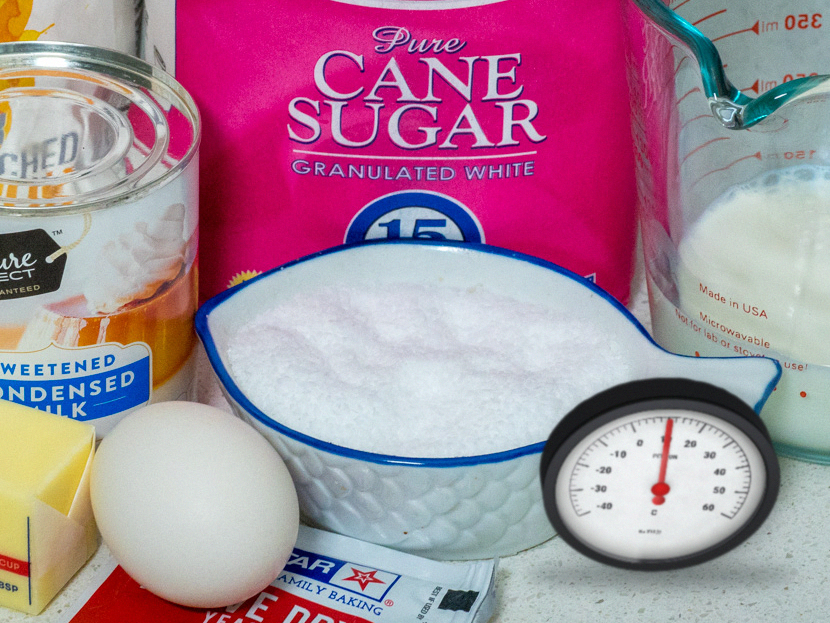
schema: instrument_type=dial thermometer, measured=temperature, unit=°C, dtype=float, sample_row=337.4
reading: 10
